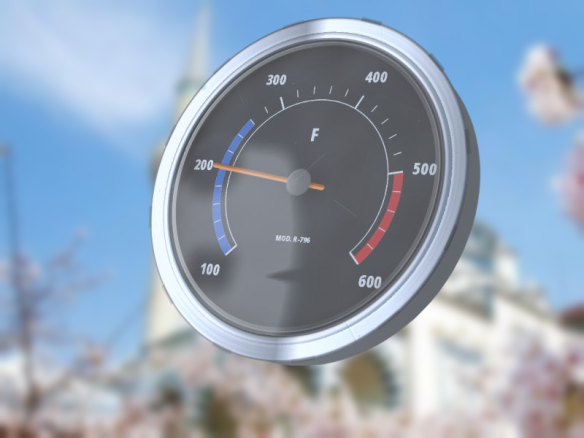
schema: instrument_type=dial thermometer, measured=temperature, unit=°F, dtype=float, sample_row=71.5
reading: 200
